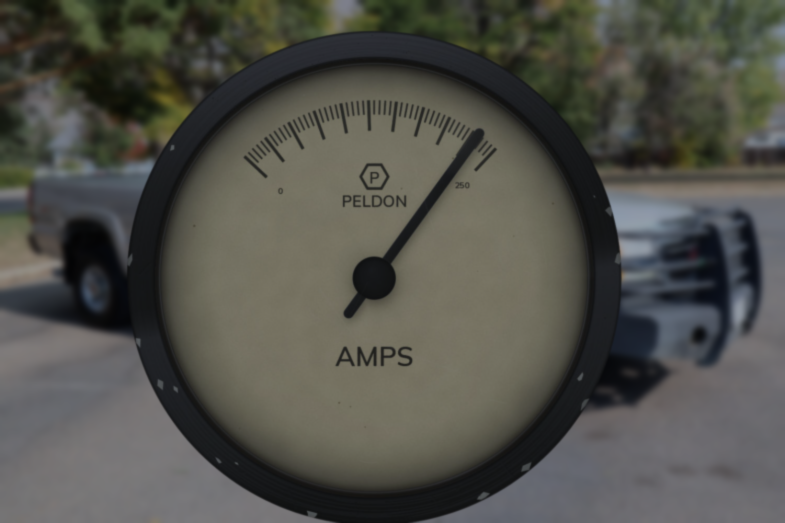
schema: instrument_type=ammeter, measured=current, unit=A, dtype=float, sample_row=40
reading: 230
